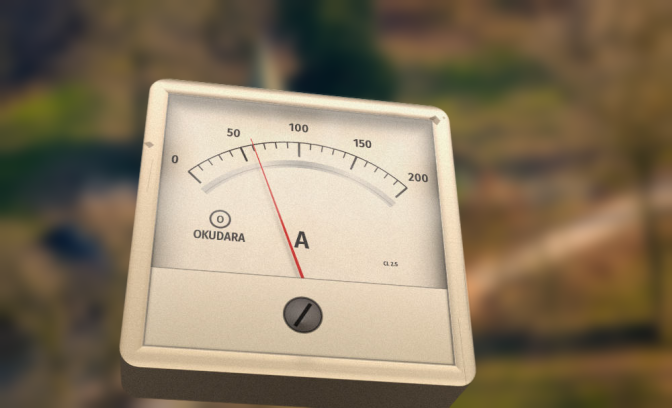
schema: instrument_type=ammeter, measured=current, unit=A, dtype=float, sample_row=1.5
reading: 60
